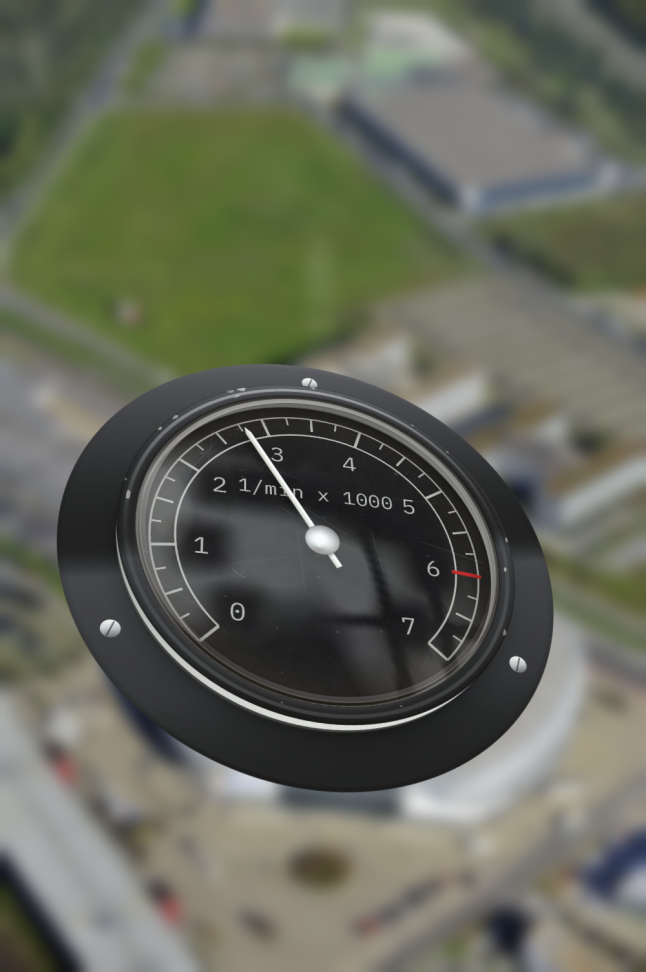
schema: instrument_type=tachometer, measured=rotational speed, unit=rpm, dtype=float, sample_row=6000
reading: 2750
